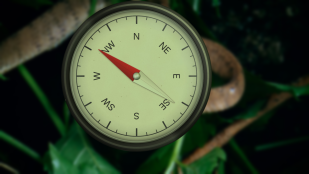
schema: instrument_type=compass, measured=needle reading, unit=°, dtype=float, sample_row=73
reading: 305
